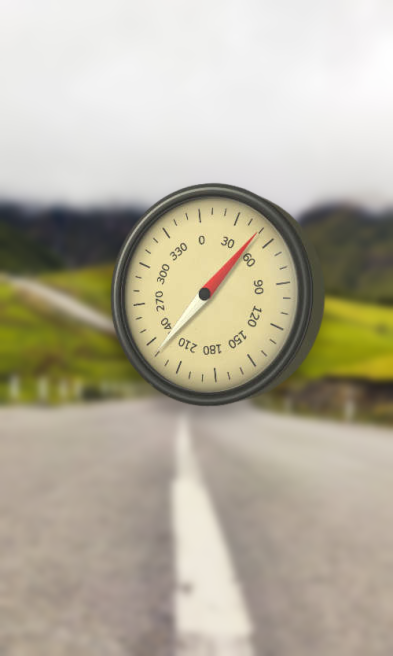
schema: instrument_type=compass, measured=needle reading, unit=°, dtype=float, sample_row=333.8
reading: 50
